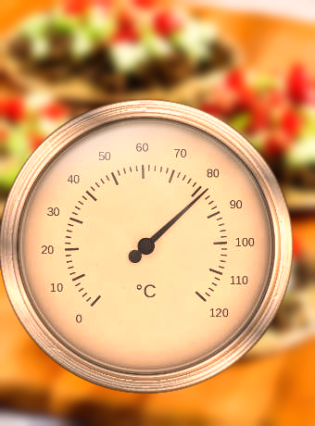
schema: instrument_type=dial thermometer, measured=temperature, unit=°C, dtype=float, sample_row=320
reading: 82
